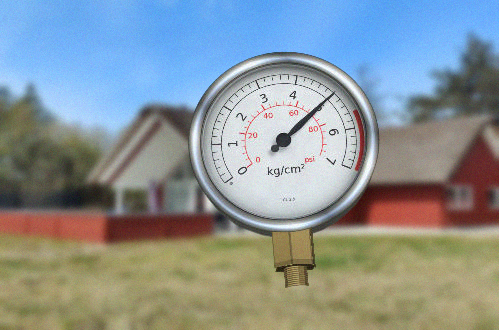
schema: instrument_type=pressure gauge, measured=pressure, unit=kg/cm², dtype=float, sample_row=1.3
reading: 5
